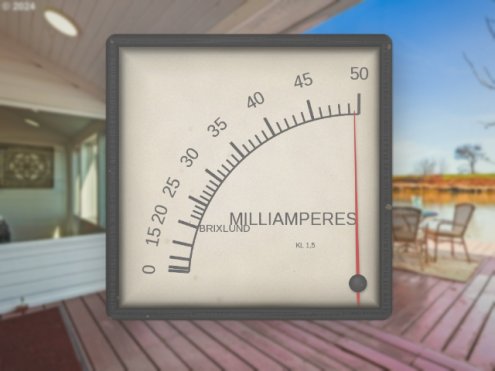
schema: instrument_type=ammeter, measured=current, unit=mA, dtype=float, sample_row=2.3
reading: 49.5
